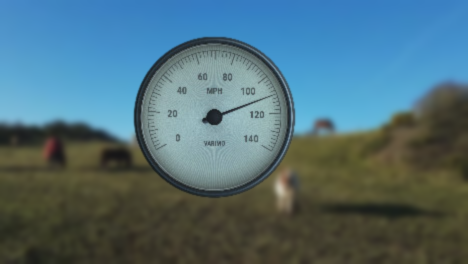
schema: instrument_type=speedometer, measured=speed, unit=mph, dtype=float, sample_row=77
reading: 110
